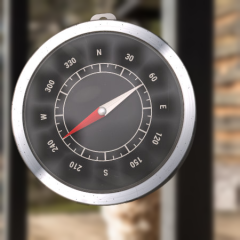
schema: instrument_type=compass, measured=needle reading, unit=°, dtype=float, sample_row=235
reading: 240
